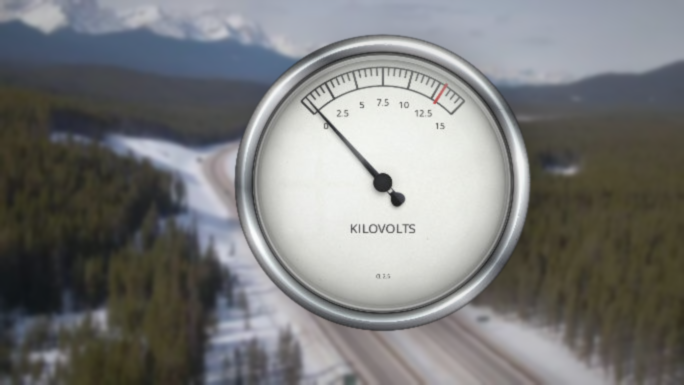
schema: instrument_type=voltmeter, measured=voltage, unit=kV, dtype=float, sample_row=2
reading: 0.5
